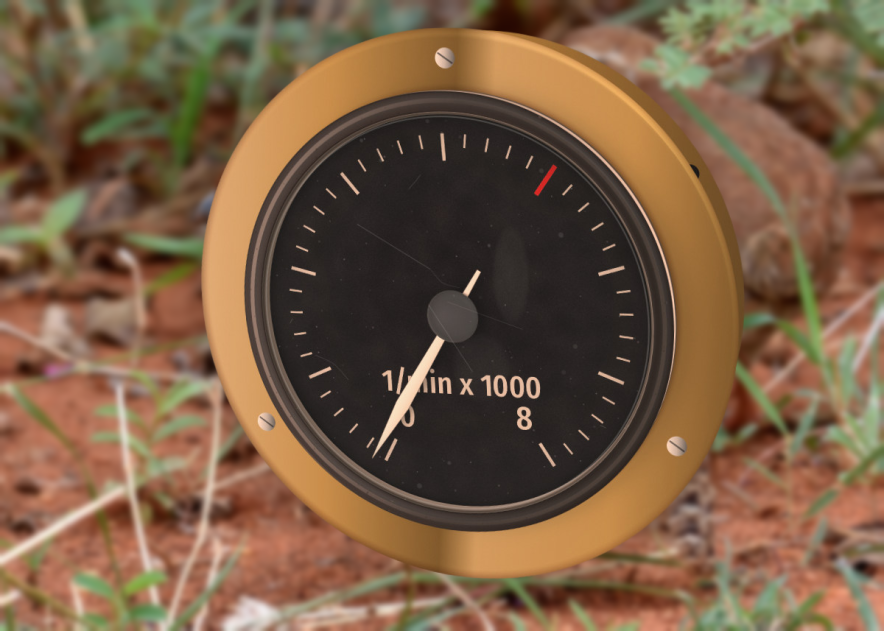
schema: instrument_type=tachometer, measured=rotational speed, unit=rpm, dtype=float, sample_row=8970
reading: 100
